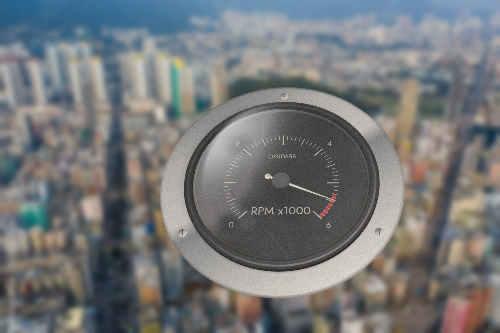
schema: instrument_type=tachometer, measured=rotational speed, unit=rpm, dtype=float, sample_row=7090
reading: 5500
